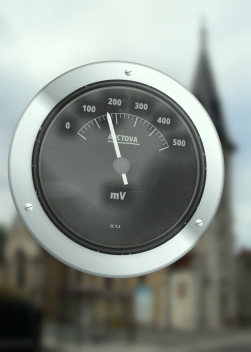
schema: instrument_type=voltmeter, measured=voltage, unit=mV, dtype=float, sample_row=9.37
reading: 160
